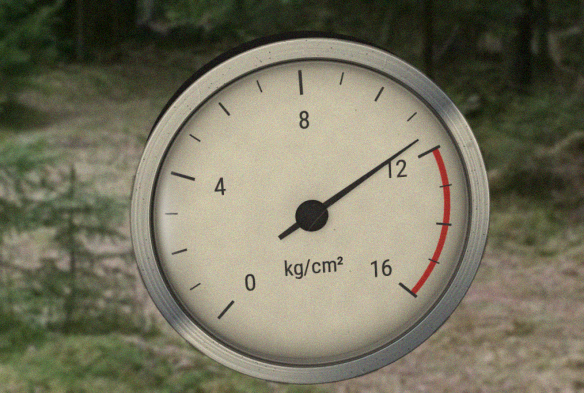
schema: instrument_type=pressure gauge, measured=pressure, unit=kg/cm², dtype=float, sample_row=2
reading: 11.5
